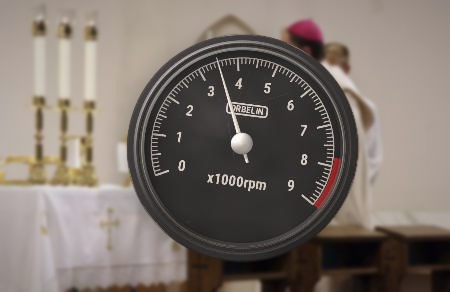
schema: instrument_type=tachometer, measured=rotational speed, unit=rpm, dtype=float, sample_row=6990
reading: 3500
